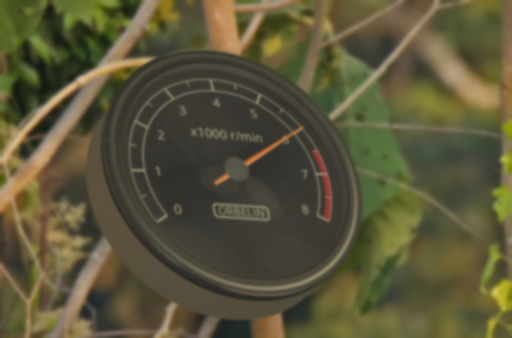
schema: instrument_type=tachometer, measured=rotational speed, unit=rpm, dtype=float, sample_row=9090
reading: 6000
